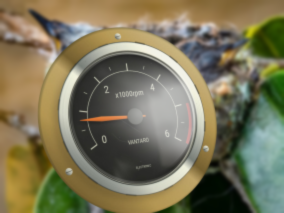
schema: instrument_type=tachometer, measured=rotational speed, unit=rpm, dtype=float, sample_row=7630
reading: 750
